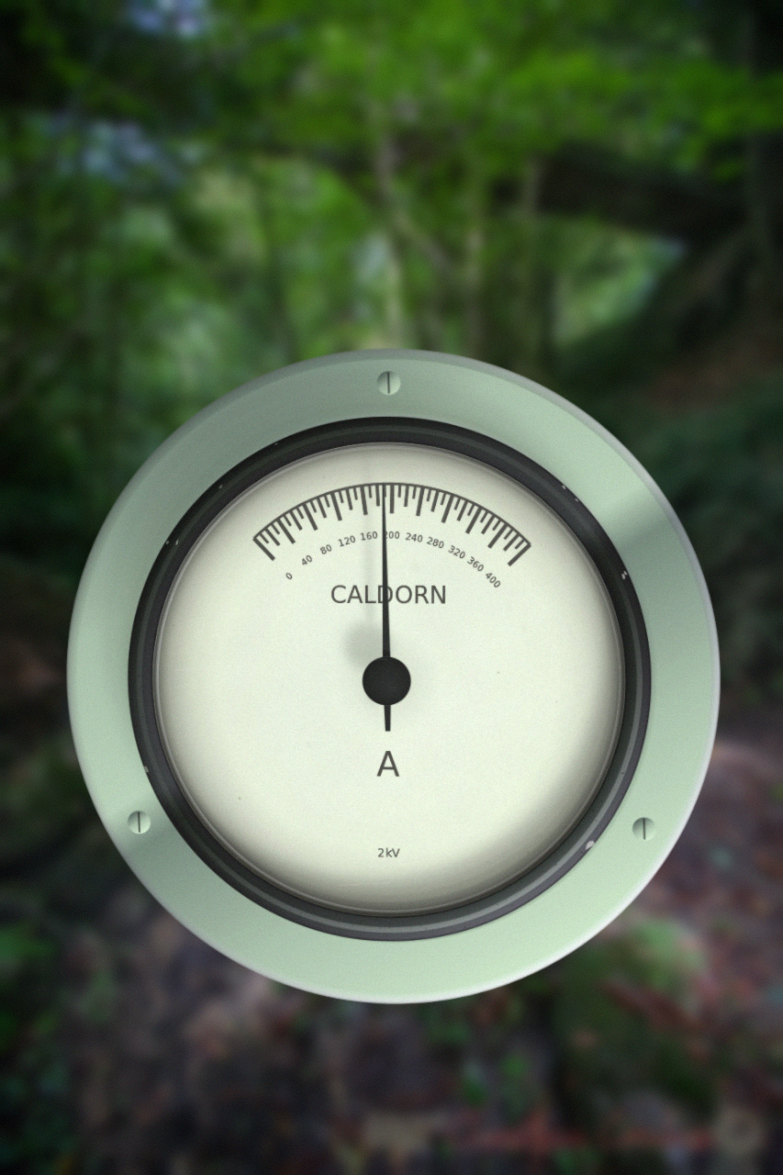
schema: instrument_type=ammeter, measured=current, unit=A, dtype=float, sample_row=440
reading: 190
